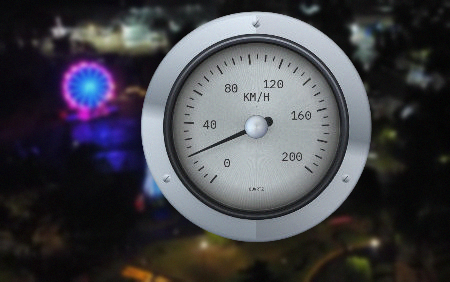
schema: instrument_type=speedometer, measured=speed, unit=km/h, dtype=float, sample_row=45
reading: 20
